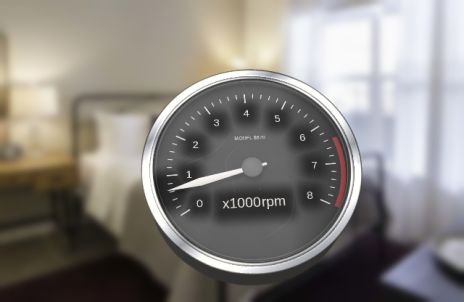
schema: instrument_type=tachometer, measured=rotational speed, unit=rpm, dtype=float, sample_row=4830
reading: 600
